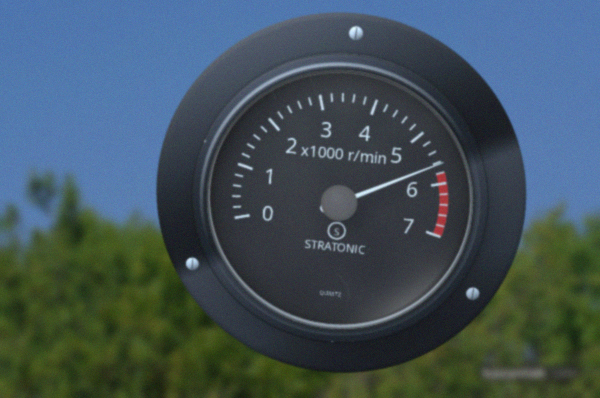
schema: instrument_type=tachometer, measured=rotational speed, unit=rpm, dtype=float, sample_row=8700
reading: 5600
